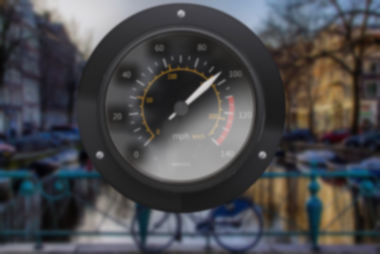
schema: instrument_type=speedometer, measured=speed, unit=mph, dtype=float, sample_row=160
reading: 95
